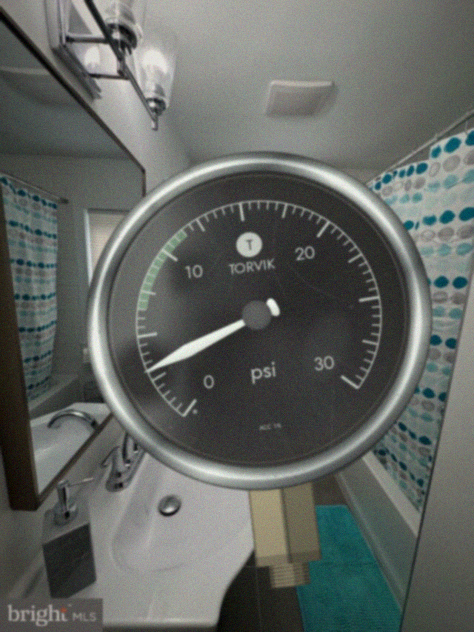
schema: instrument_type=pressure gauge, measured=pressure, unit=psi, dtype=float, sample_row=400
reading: 3
